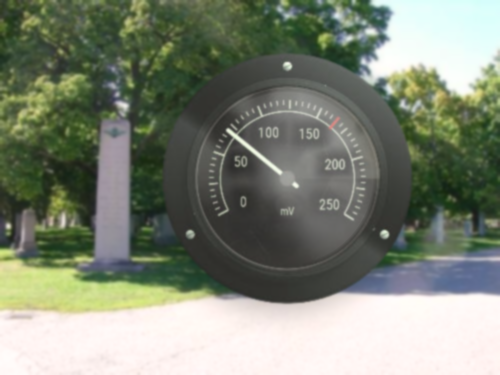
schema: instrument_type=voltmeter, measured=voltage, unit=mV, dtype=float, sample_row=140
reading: 70
